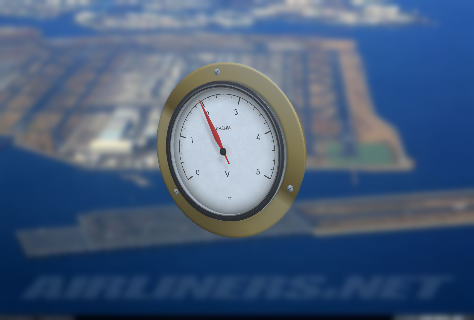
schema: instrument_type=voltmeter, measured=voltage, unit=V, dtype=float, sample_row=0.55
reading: 2
